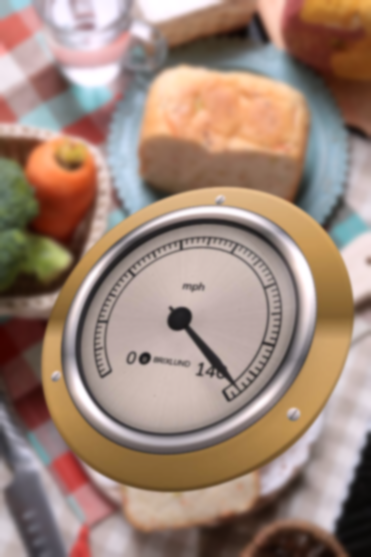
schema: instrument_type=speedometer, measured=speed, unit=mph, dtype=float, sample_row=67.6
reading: 136
